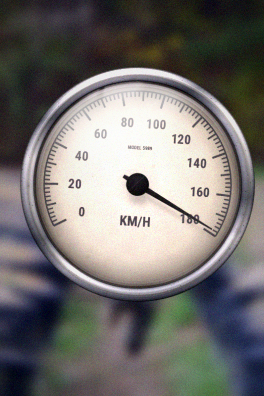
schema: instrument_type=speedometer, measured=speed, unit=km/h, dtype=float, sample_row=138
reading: 178
